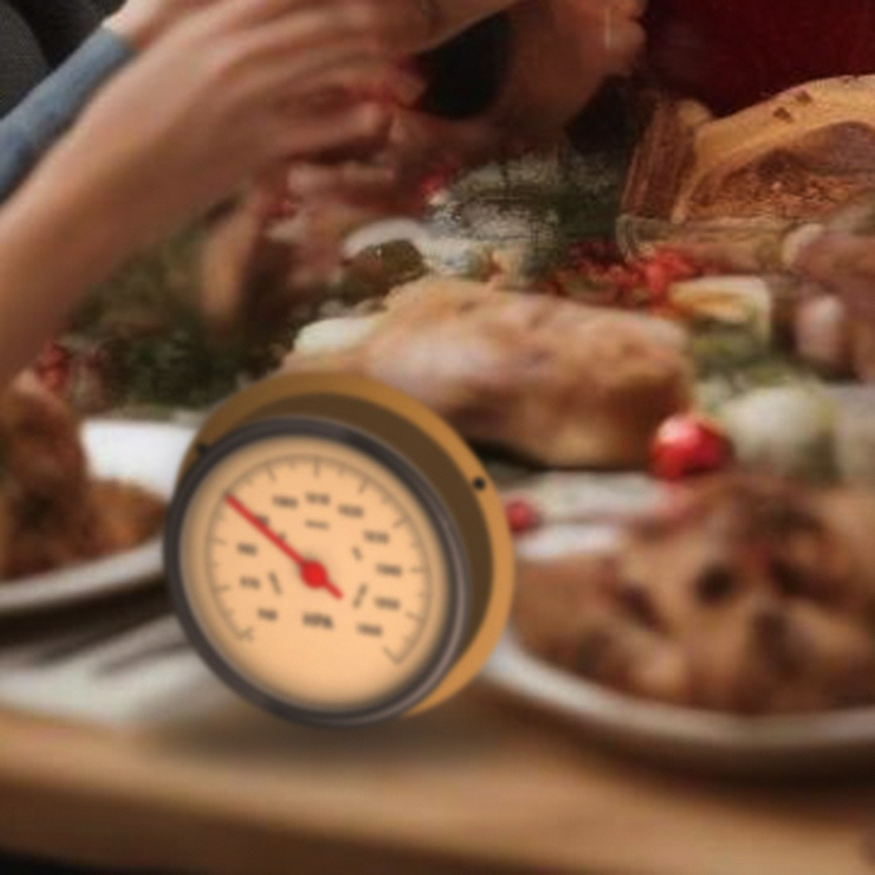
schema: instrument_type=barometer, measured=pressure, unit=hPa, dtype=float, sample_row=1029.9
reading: 990
